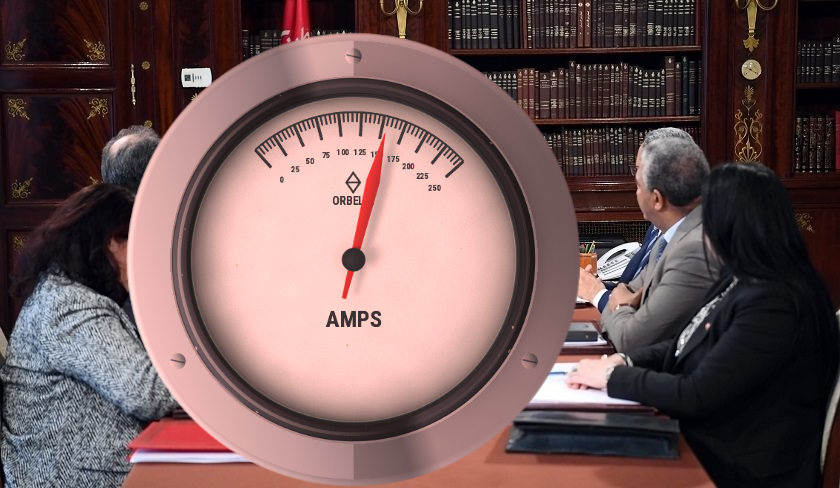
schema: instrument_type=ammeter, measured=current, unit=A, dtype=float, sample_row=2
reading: 155
